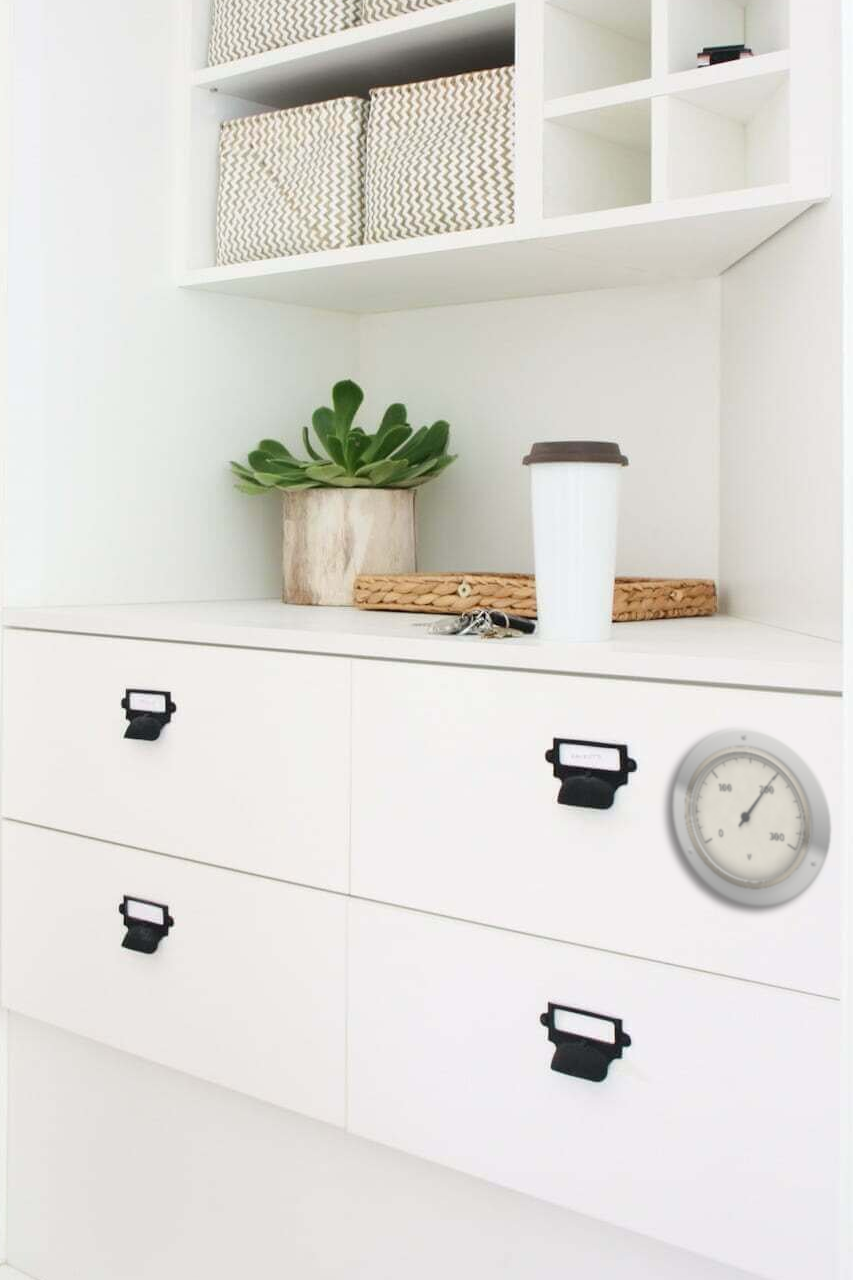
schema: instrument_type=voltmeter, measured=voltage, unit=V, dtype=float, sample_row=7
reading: 200
